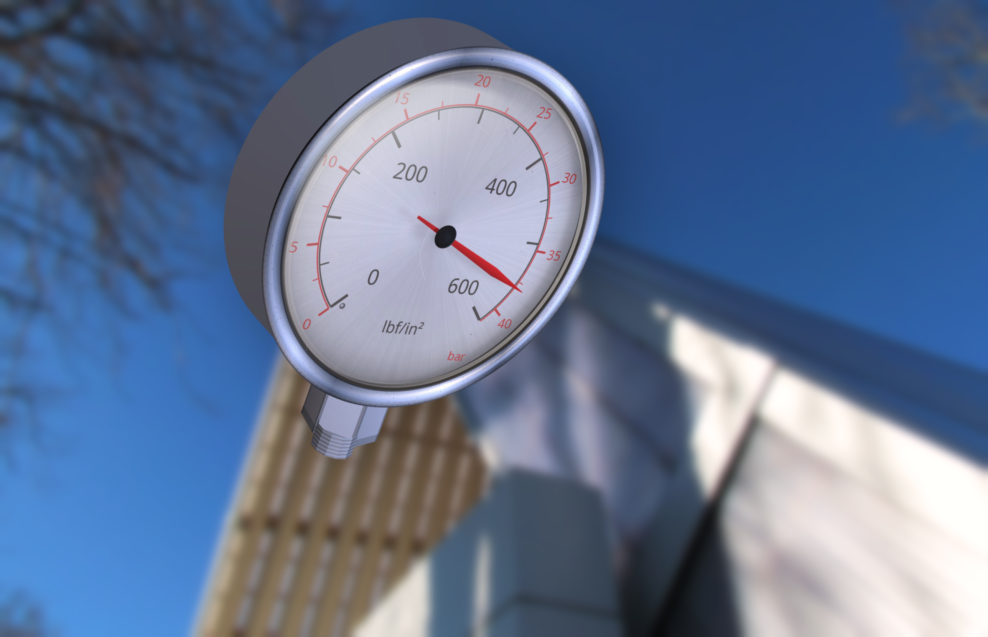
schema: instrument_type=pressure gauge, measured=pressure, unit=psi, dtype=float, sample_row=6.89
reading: 550
